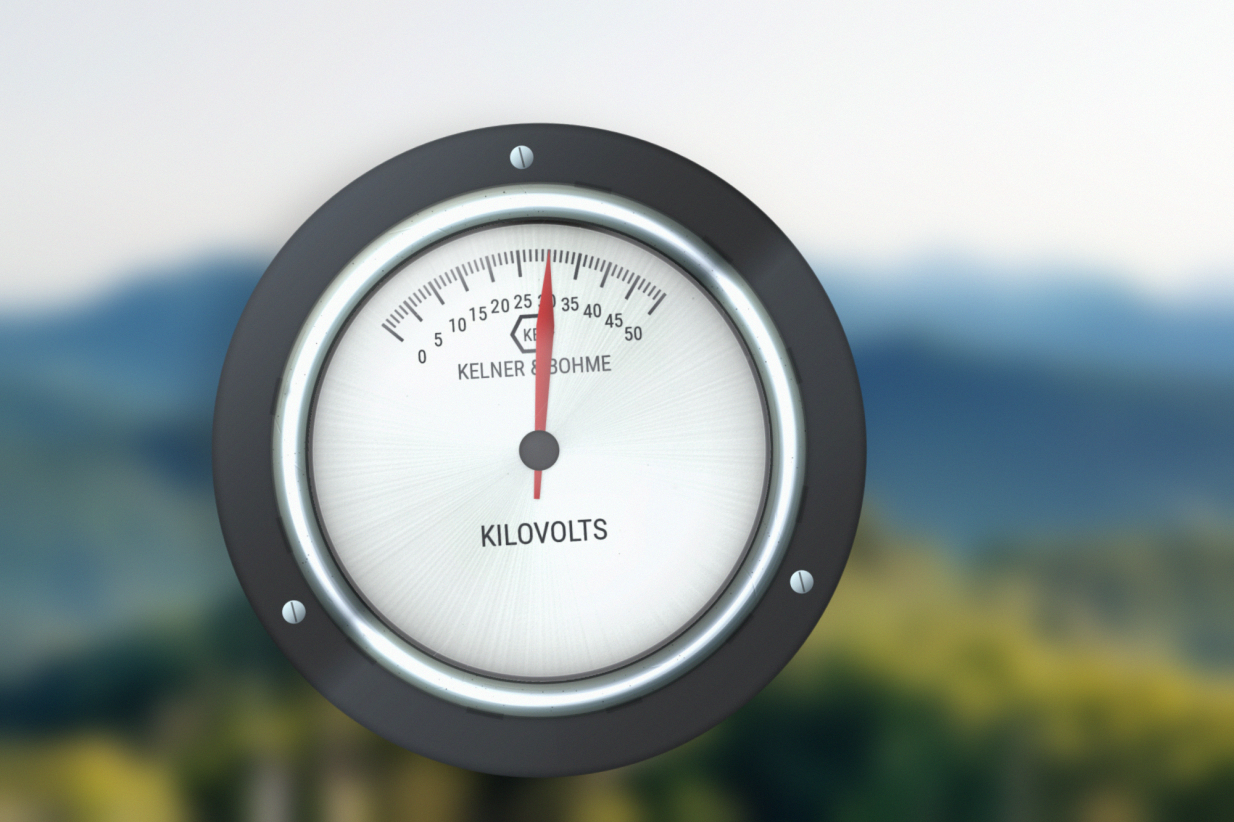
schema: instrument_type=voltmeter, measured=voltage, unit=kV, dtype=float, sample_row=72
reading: 30
